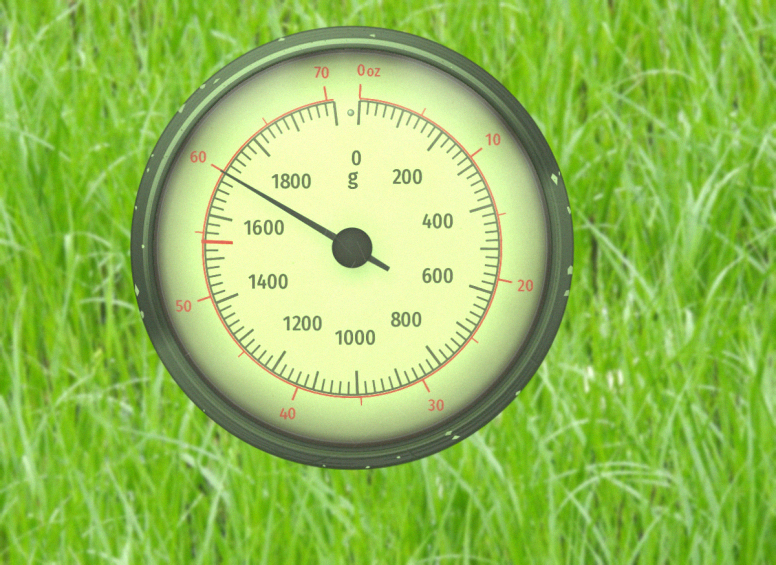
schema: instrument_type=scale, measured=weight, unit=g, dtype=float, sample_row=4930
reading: 1700
